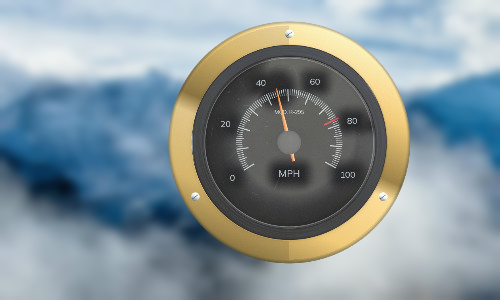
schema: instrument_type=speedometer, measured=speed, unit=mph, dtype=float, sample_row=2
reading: 45
